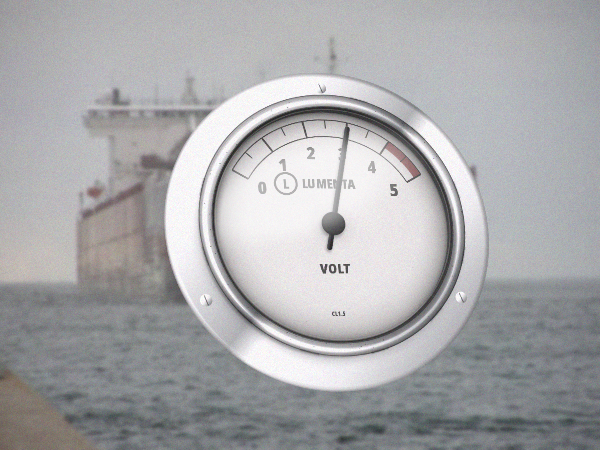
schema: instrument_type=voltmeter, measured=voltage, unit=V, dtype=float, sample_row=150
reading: 3
